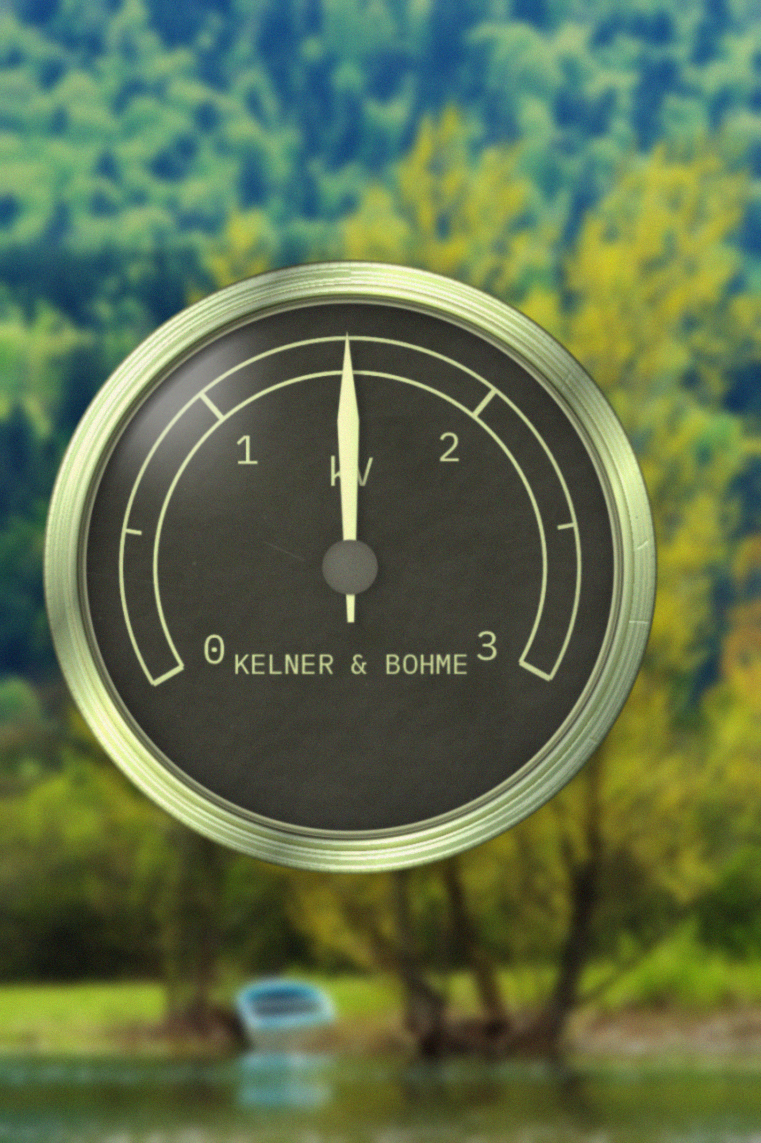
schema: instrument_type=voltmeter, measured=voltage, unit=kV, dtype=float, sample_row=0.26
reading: 1.5
